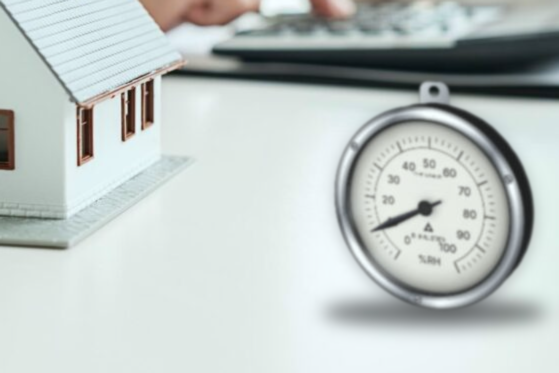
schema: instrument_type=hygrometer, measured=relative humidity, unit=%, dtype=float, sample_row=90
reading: 10
